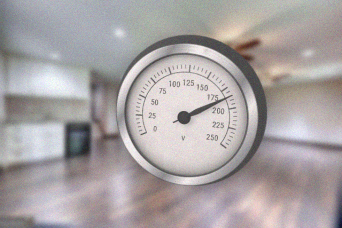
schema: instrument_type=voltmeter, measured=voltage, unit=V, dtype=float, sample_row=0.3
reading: 185
